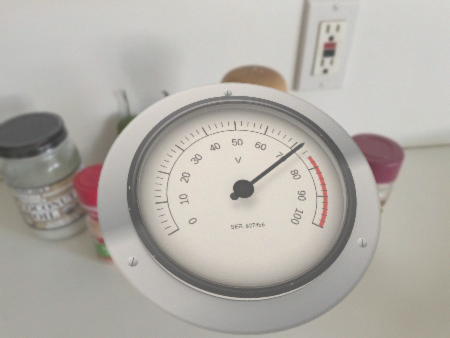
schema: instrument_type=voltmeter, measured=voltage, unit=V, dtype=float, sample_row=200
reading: 72
